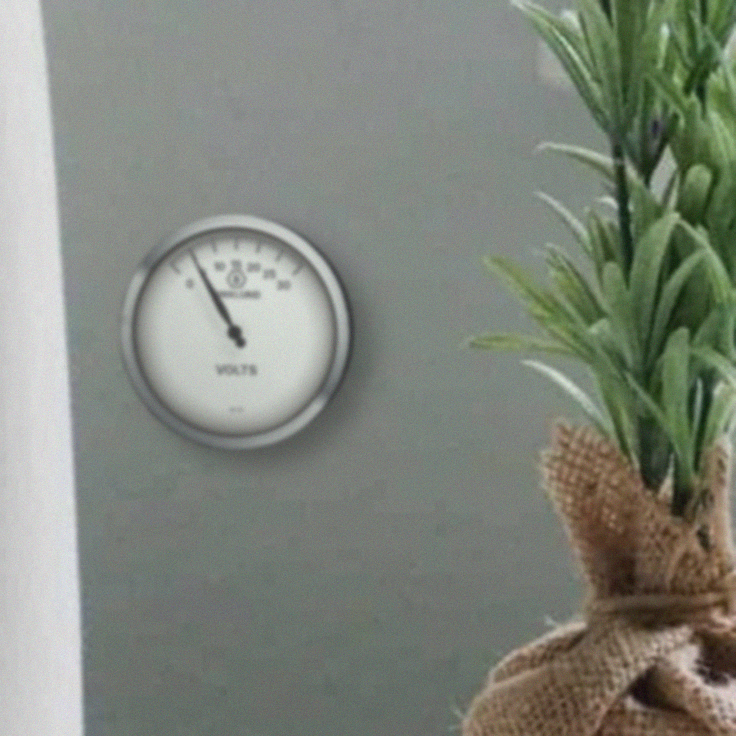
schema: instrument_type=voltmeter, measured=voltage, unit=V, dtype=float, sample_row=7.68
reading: 5
